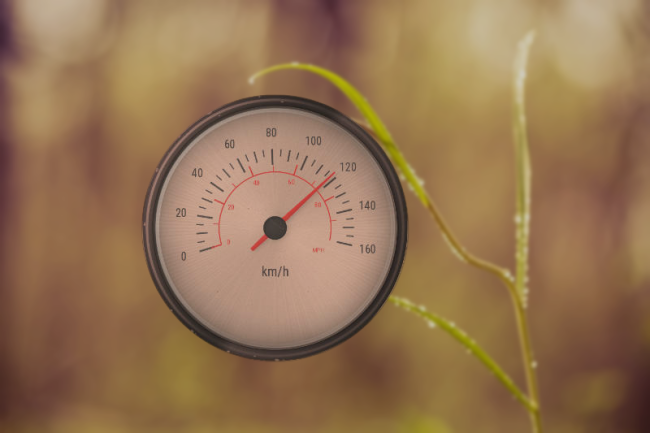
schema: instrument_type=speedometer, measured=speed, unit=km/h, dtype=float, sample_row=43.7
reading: 117.5
